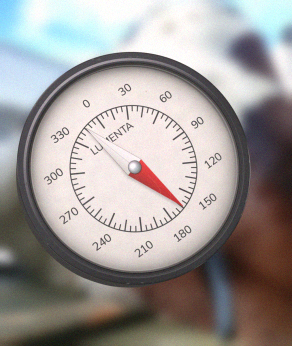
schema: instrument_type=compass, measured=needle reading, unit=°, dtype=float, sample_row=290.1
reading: 165
